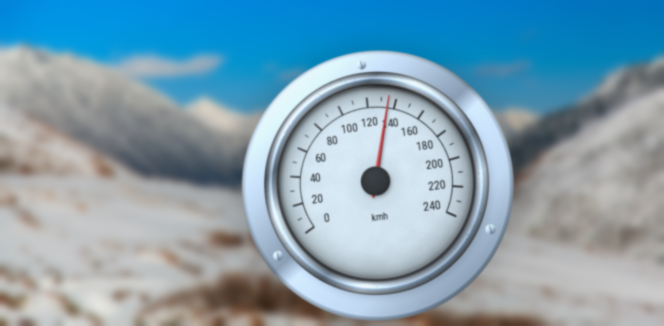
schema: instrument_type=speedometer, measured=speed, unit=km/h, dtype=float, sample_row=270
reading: 135
